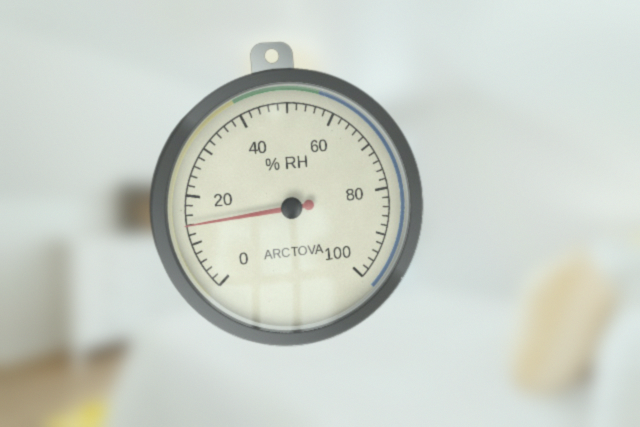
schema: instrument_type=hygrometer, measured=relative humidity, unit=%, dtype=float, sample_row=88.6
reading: 14
